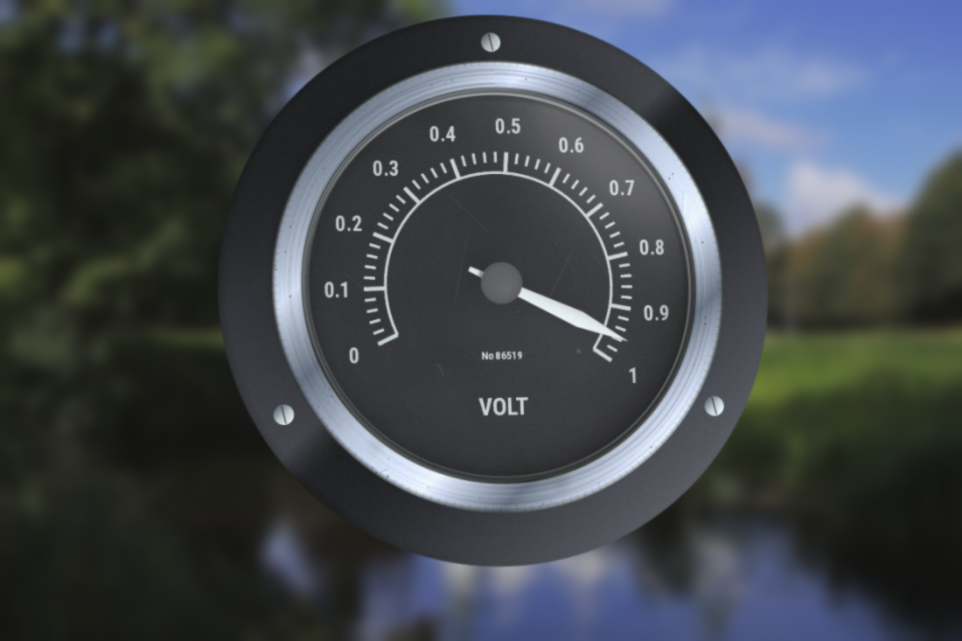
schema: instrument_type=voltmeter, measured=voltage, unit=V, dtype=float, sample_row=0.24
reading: 0.96
